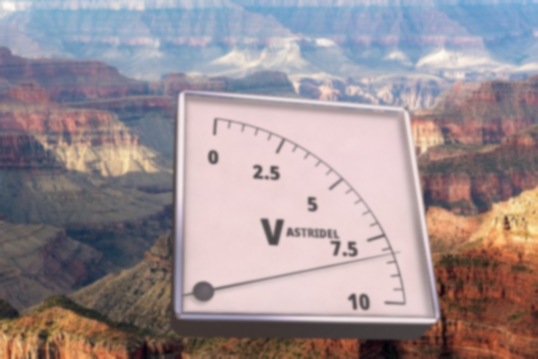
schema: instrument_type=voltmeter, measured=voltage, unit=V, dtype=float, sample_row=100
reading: 8.25
